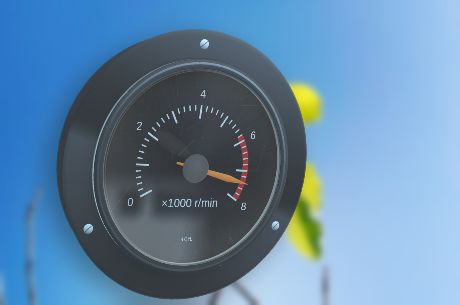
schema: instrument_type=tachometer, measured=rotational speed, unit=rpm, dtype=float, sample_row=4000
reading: 7400
